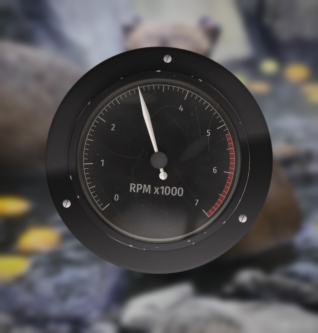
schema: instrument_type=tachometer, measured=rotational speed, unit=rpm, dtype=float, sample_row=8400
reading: 3000
